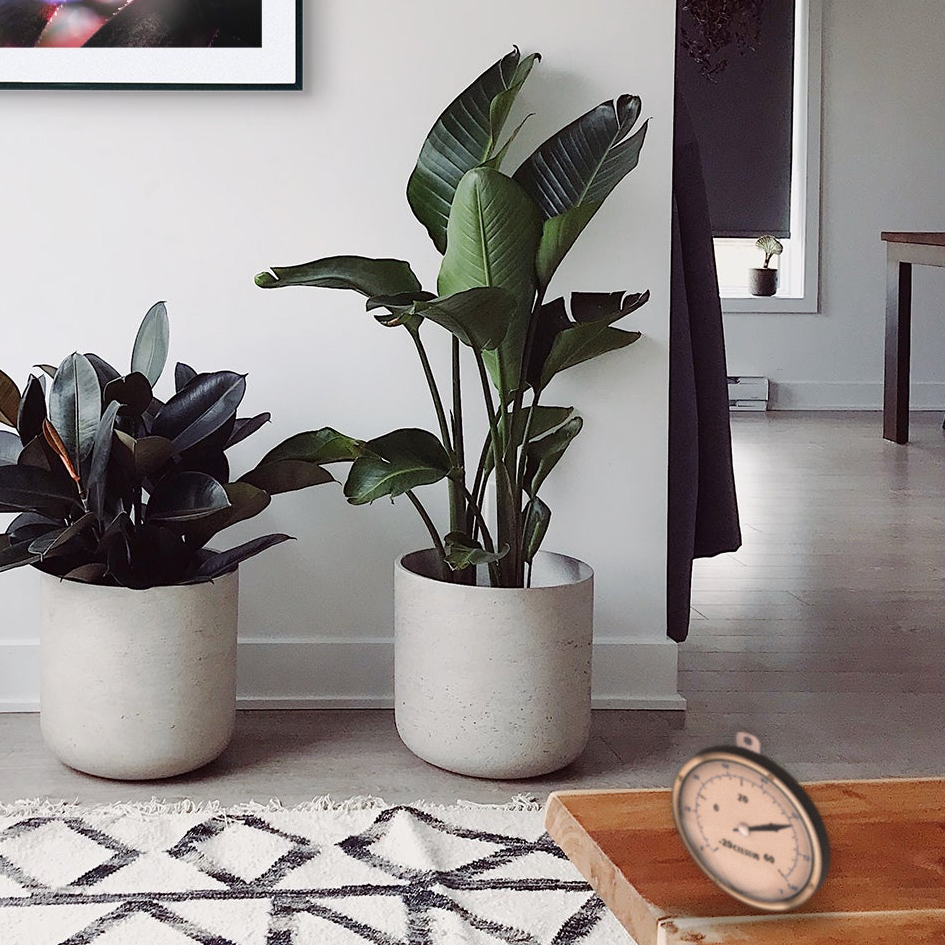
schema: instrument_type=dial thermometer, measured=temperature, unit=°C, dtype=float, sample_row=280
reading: 40
